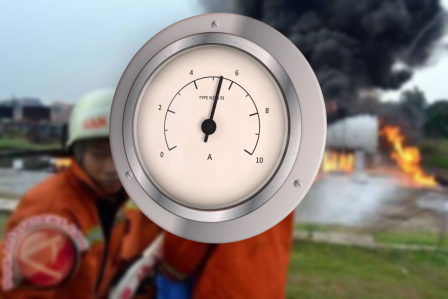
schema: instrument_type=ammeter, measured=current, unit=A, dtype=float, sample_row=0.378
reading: 5.5
